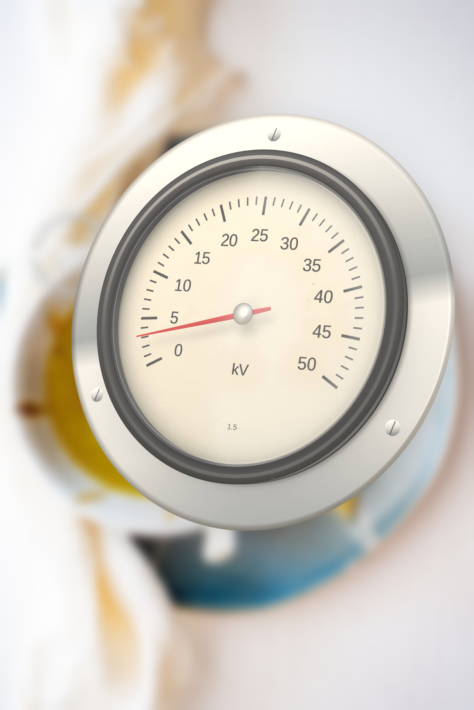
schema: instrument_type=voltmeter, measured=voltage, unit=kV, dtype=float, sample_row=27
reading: 3
